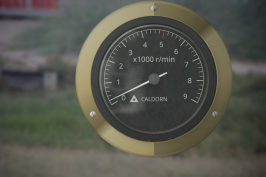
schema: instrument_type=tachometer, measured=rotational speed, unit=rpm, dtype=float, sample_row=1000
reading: 200
